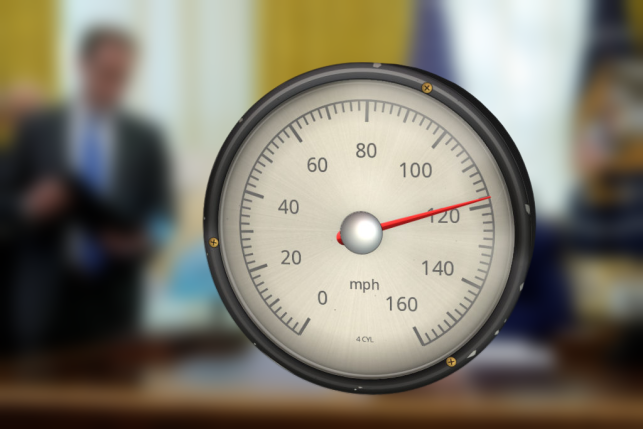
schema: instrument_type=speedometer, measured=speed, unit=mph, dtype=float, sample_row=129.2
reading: 118
